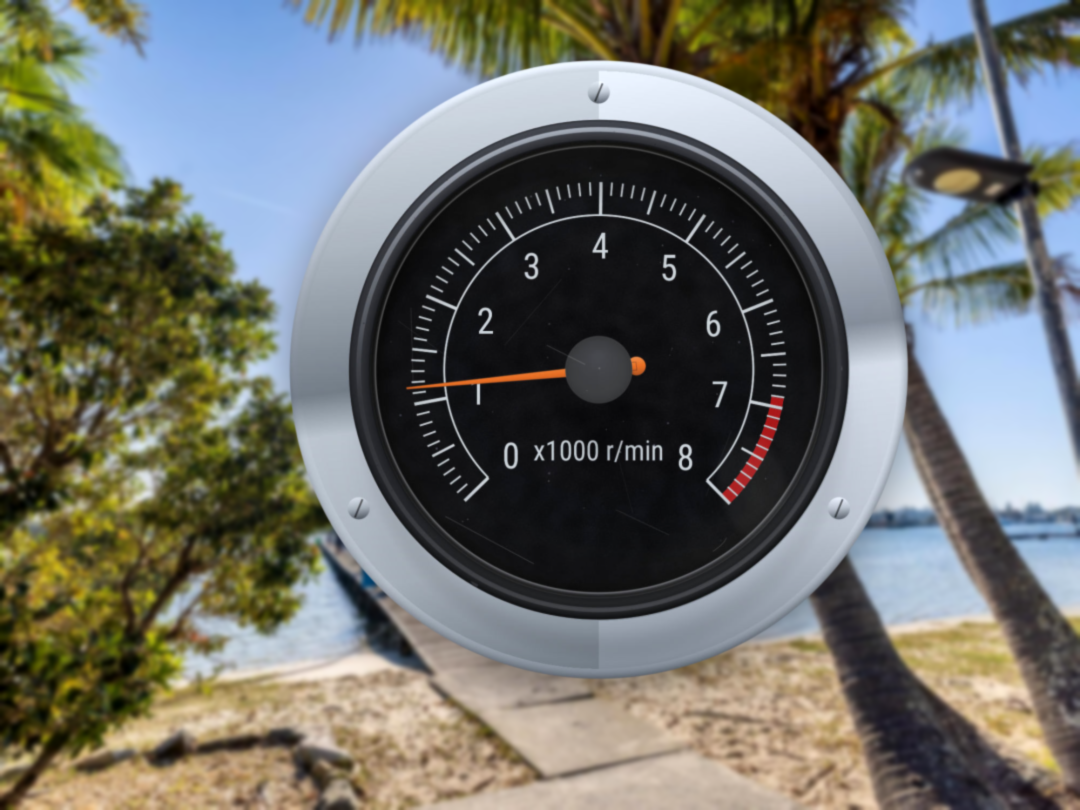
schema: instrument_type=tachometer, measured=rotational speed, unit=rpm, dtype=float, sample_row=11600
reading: 1150
